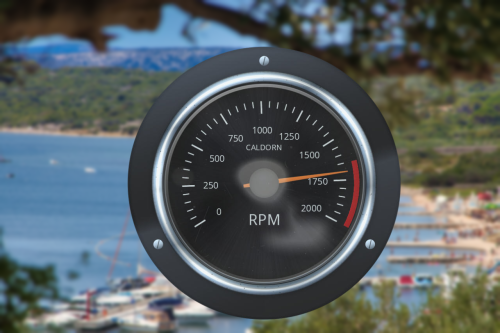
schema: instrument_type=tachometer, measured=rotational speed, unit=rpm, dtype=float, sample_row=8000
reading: 1700
